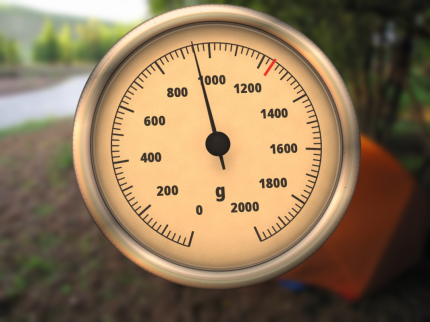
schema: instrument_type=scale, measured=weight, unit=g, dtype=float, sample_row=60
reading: 940
